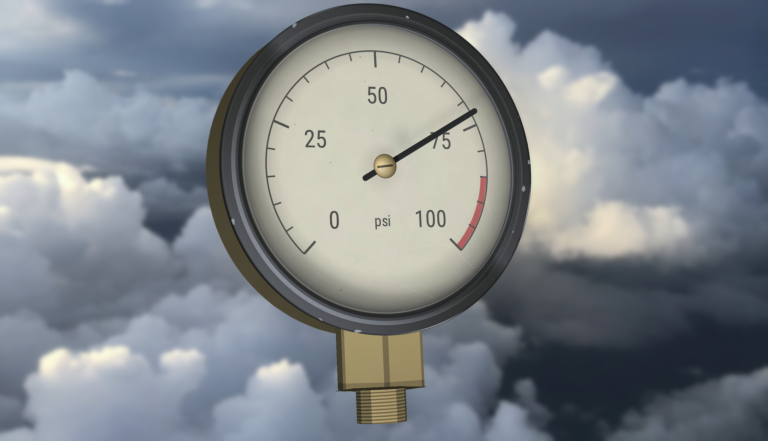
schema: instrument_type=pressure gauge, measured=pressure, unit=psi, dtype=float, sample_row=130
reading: 72.5
